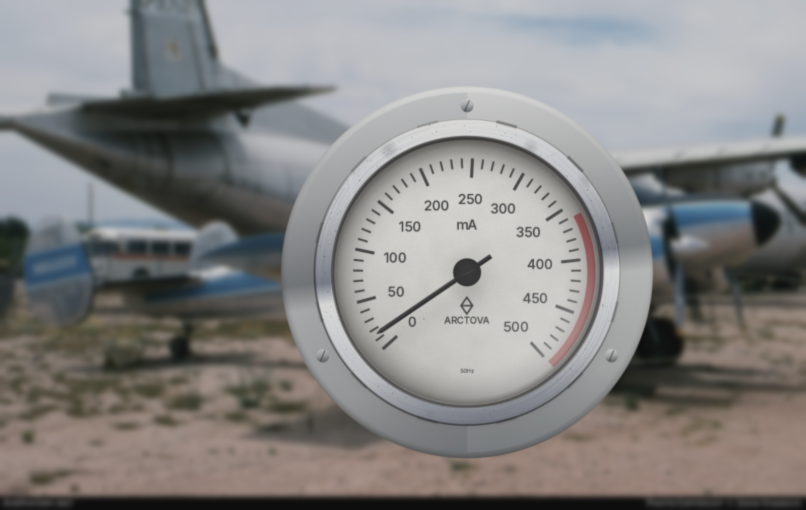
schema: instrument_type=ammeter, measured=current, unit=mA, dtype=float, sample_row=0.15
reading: 15
